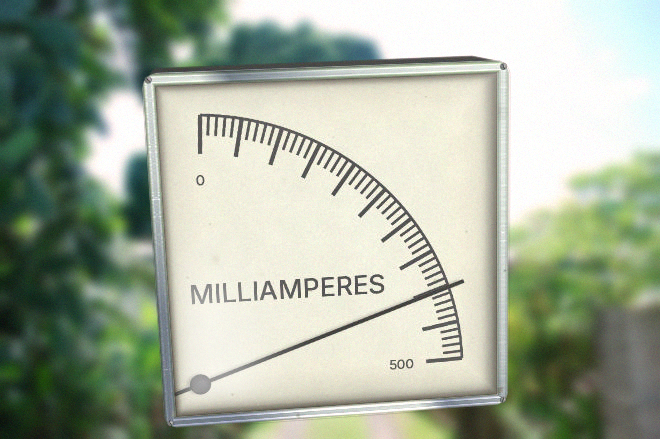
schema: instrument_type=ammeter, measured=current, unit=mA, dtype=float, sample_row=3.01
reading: 400
